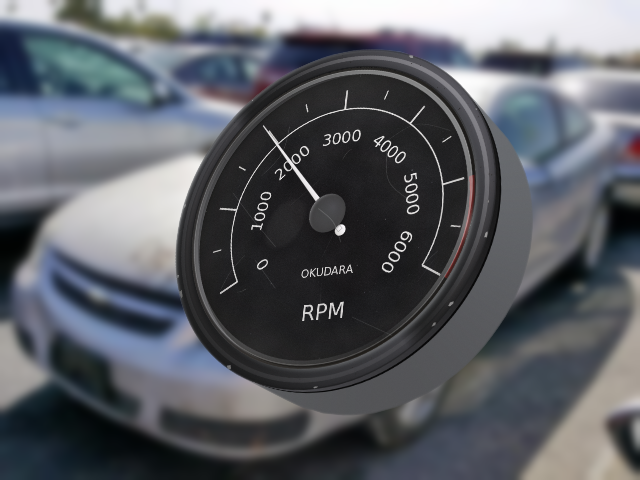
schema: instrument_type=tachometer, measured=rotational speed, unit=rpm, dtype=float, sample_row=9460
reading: 2000
